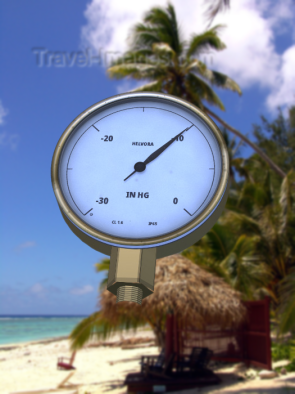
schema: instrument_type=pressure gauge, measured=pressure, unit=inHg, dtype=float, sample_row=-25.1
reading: -10
